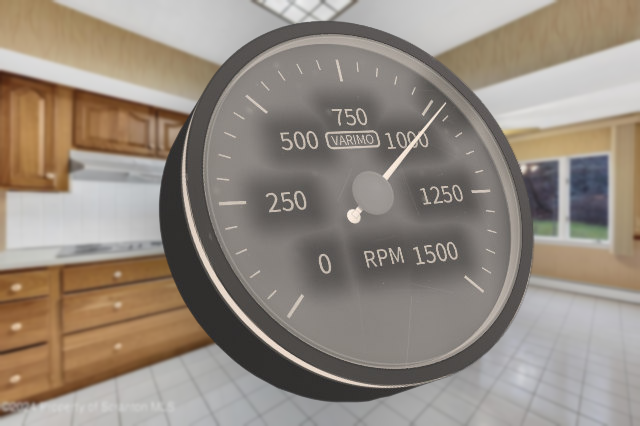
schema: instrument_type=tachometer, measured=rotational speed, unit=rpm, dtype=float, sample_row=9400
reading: 1025
